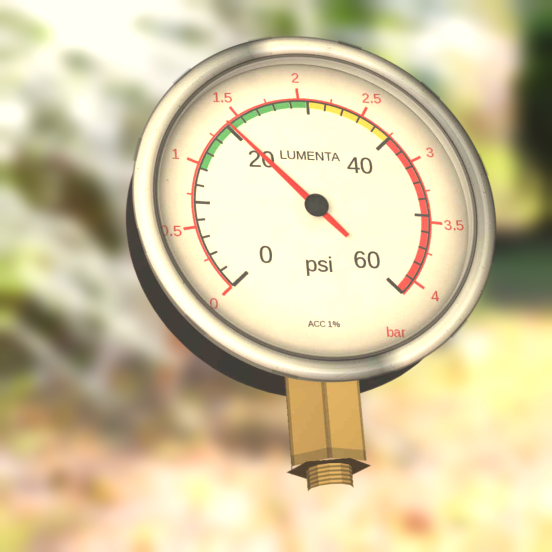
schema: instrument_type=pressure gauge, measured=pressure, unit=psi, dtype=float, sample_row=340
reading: 20
